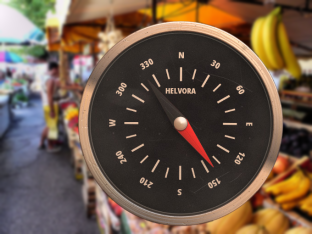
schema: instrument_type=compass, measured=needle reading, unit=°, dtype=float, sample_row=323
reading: 142.5
